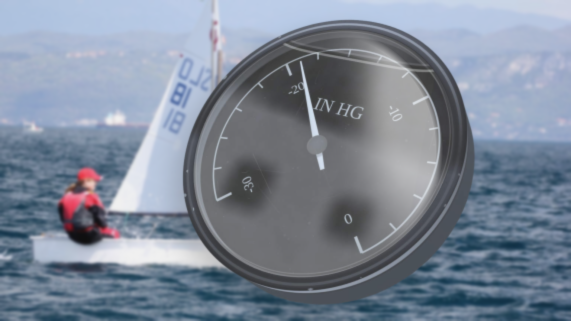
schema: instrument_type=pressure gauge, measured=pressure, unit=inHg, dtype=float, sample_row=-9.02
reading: -19
